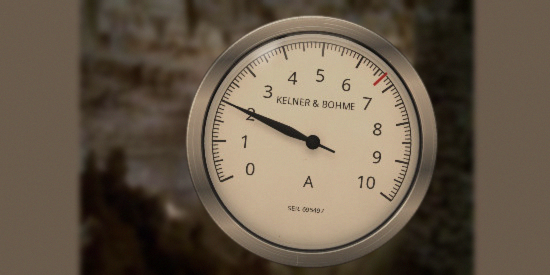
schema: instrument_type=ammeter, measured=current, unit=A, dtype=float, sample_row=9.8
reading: 2
